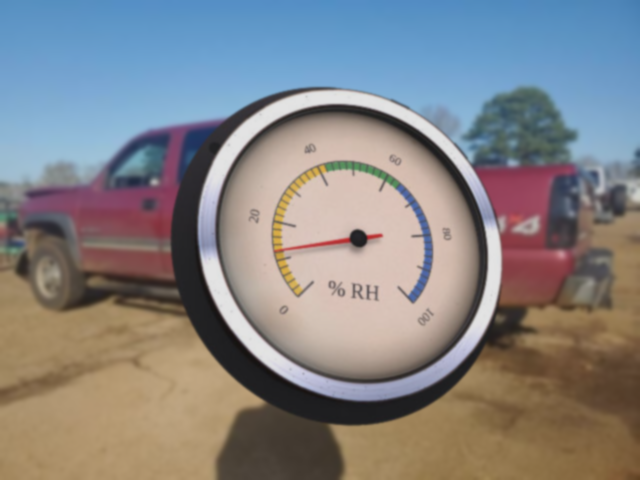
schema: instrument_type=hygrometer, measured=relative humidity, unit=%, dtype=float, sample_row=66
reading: 12
